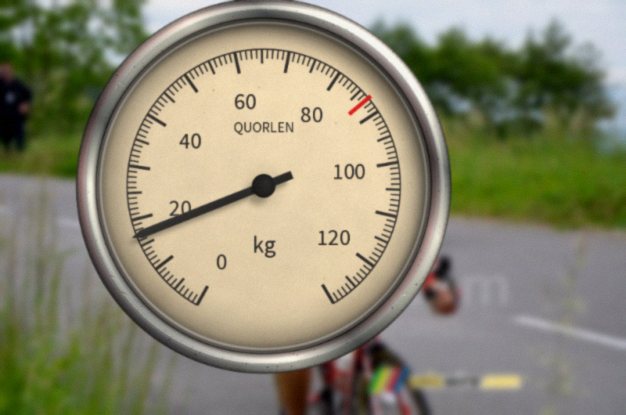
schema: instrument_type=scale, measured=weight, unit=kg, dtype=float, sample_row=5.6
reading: 17
